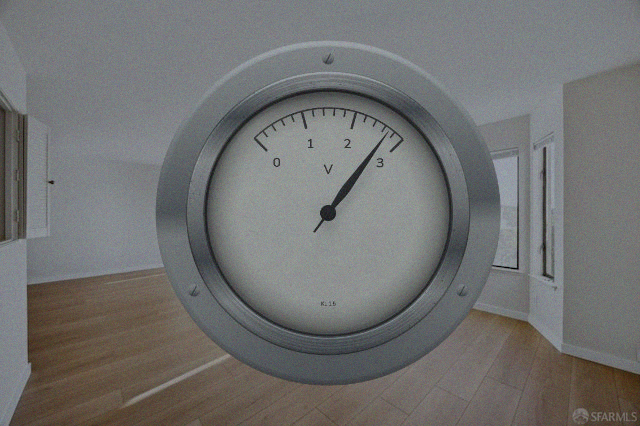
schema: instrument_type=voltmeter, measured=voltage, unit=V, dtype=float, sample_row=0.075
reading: 2.7
